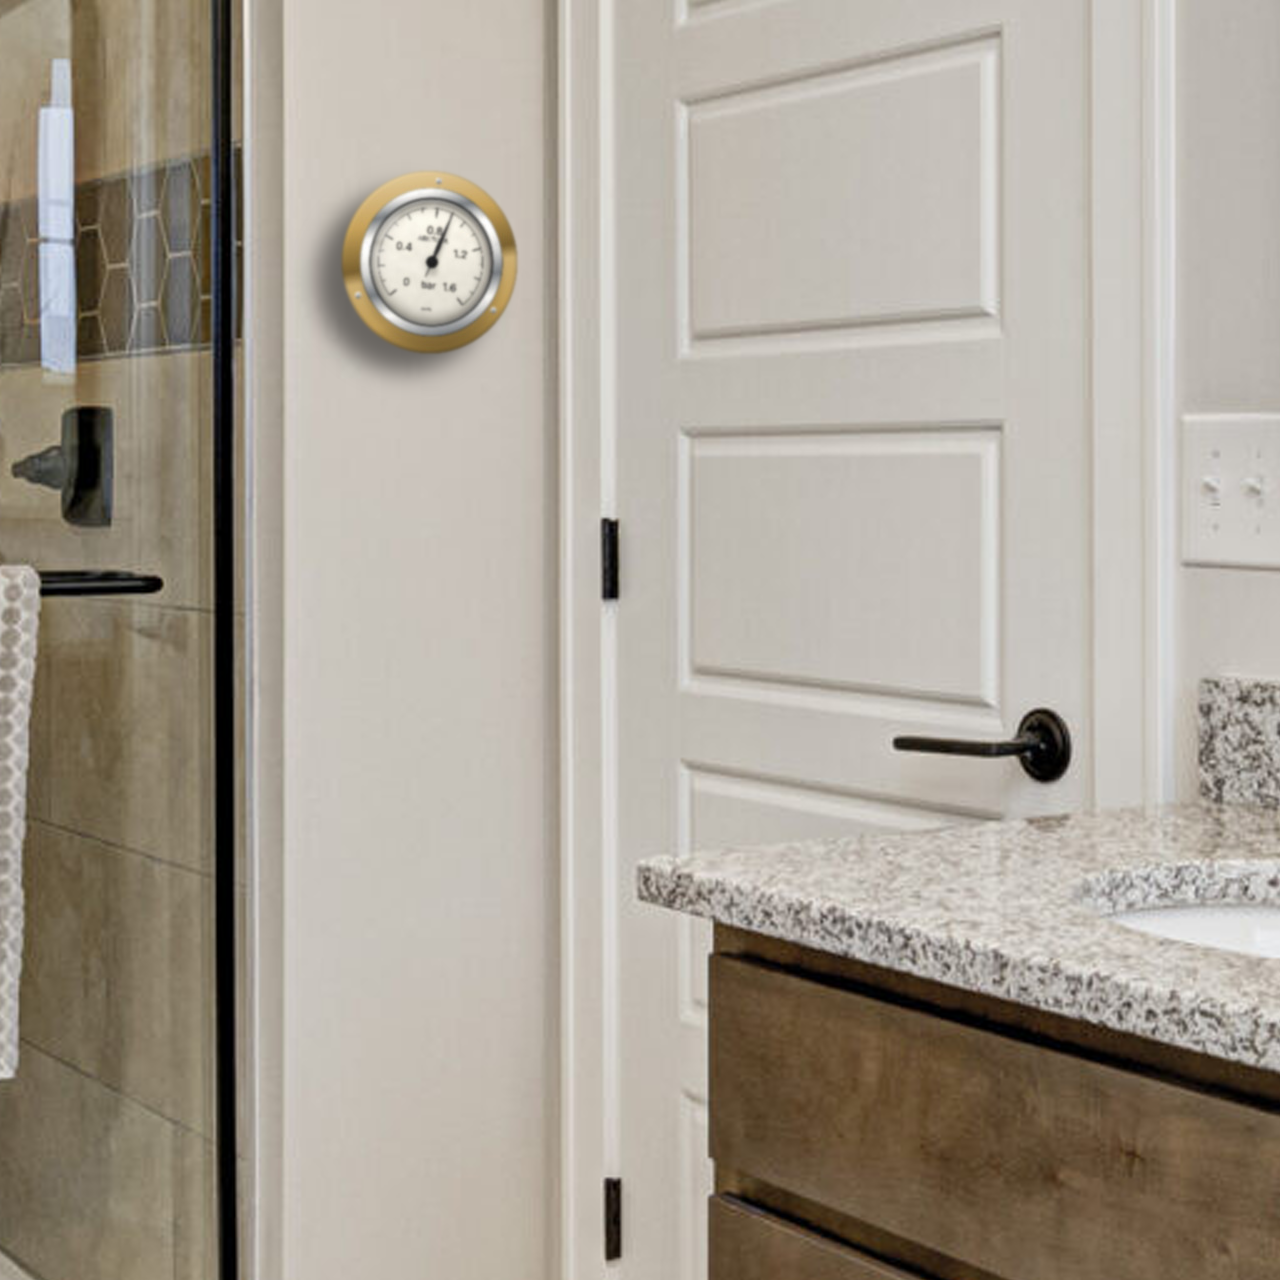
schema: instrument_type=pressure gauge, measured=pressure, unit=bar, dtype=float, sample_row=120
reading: 0.9
